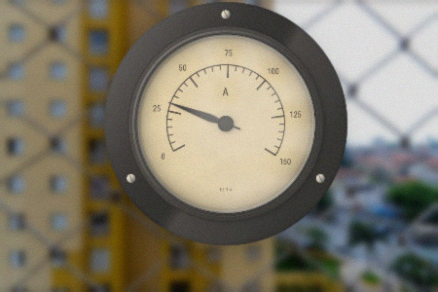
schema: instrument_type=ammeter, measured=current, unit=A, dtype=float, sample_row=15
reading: 30
